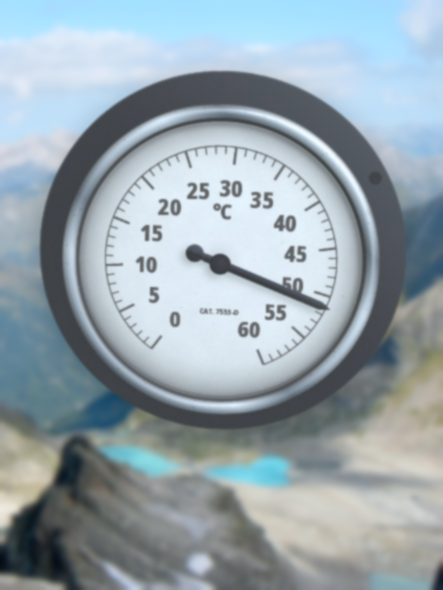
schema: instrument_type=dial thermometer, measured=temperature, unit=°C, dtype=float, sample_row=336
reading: 51
